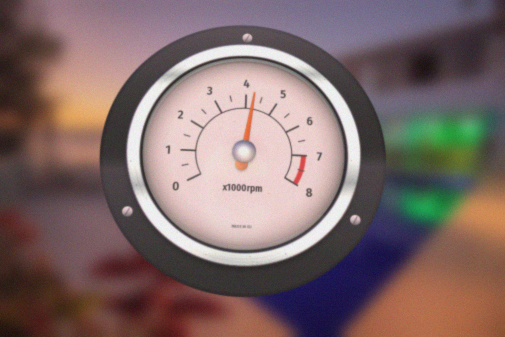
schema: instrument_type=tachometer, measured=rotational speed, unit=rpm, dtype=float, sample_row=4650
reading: 4250
